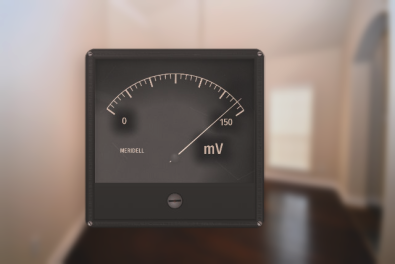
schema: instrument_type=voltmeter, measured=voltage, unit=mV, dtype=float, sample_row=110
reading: 140
